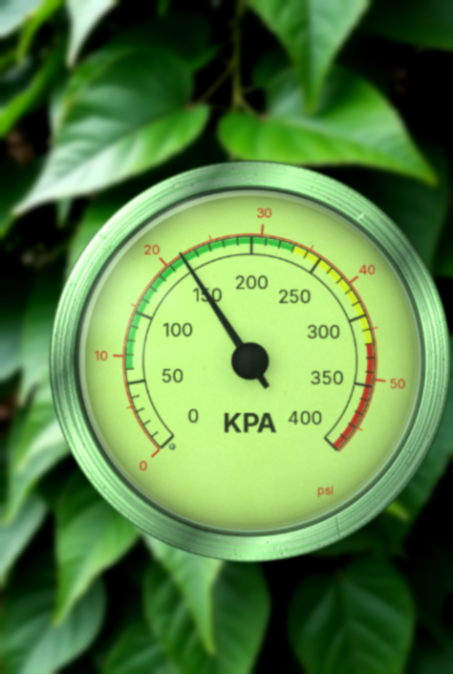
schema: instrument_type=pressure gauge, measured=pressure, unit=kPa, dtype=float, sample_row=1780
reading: 150
